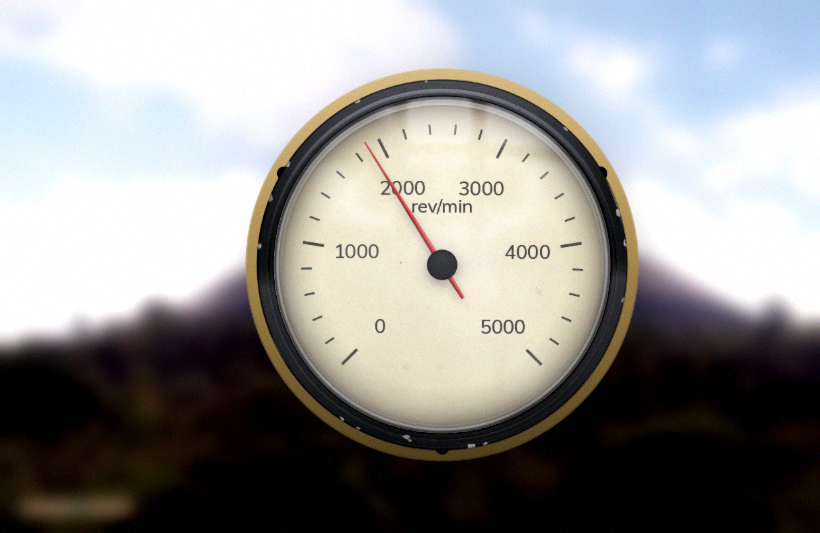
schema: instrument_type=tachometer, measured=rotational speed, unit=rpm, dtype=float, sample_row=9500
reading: 1900
